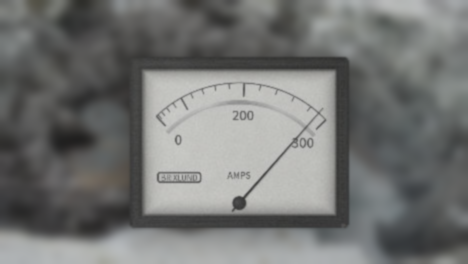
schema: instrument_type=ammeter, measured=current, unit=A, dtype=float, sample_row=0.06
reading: 290
